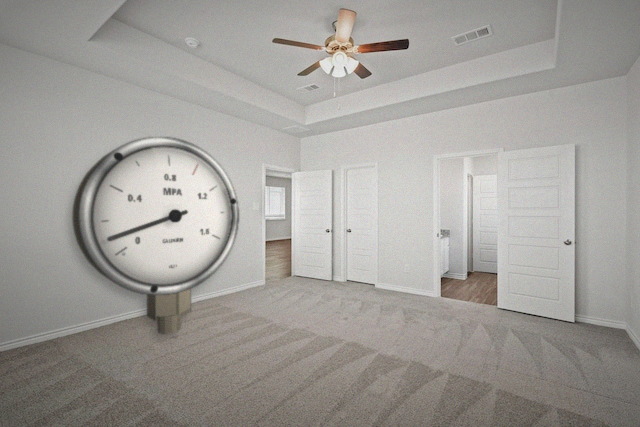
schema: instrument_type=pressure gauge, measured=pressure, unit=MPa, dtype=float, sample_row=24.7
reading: 0.1
